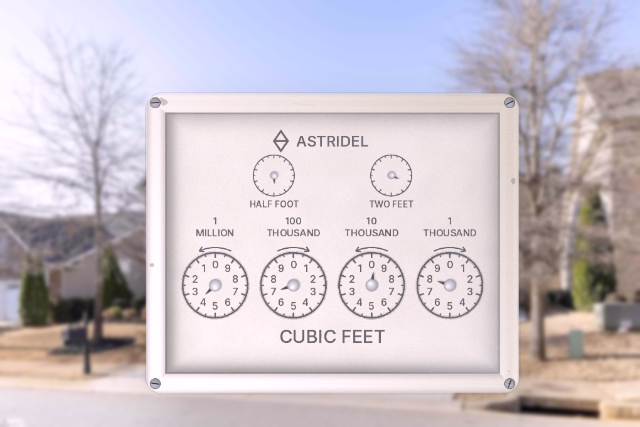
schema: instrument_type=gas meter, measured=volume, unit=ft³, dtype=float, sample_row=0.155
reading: 369800
